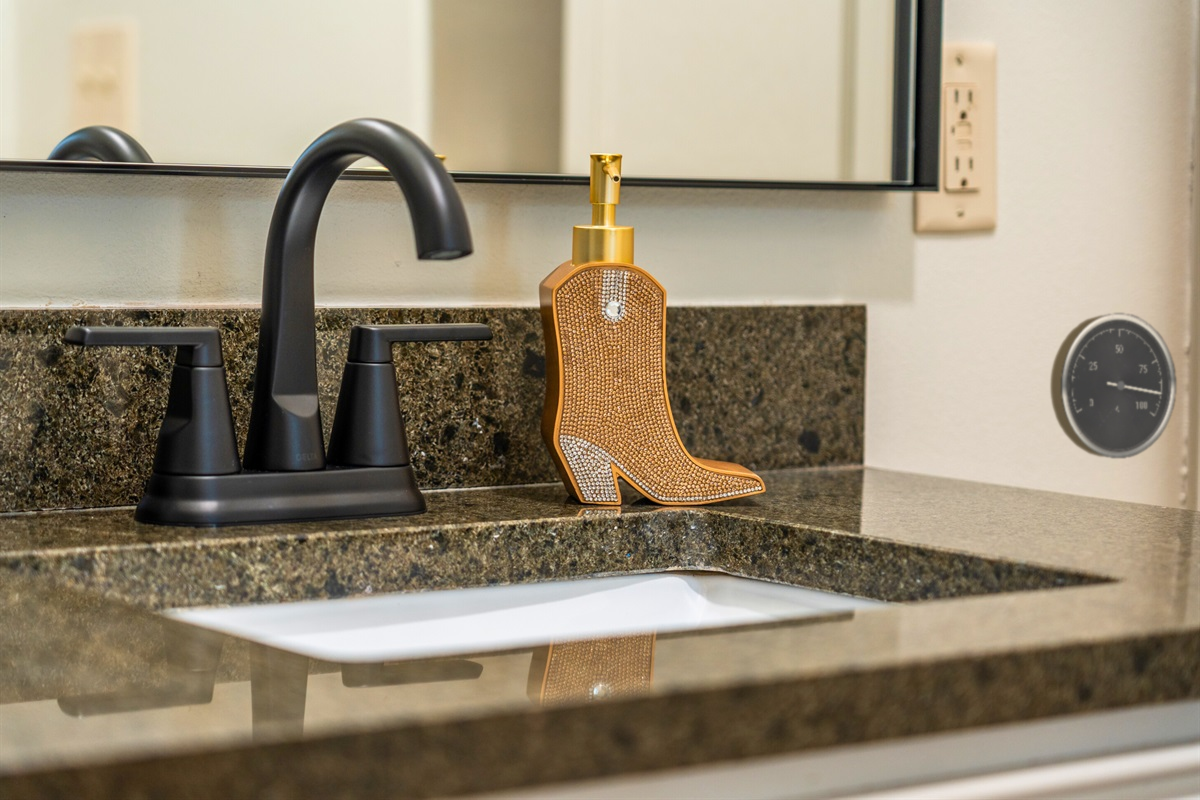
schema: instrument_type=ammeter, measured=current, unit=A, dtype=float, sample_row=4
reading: 90
